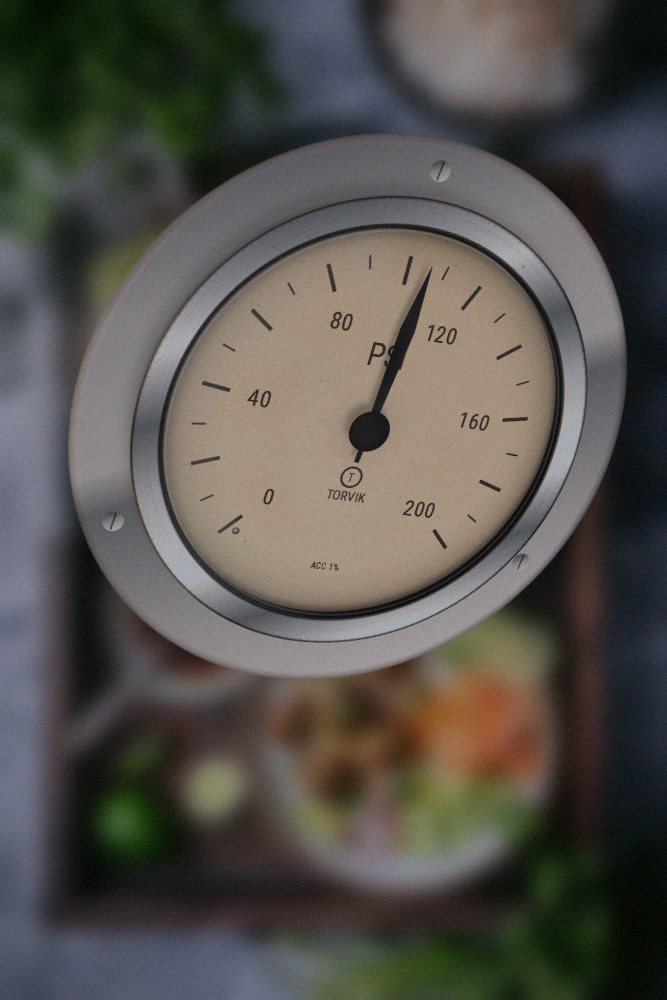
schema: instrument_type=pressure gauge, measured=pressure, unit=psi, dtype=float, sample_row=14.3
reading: 105
